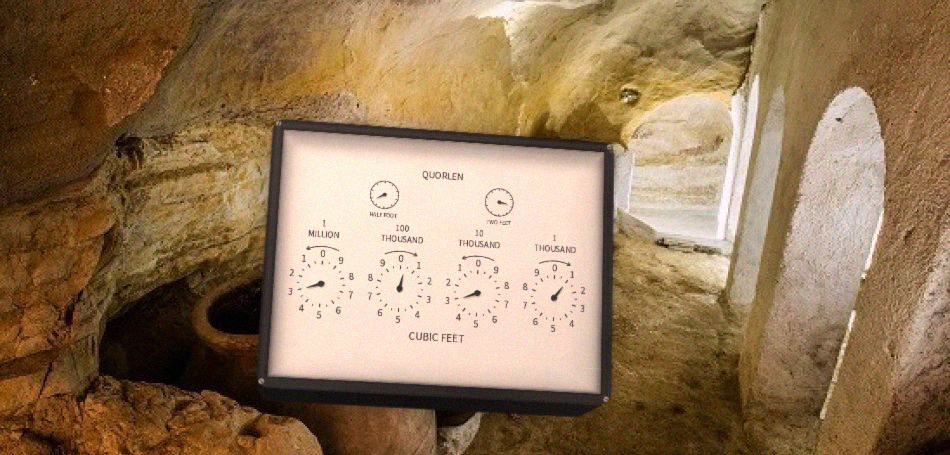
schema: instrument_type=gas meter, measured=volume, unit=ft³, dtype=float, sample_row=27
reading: 303100
